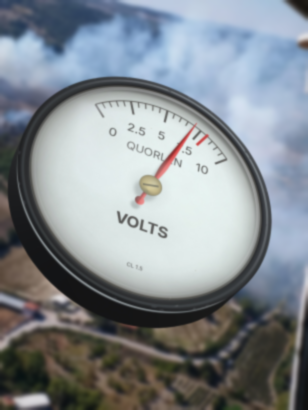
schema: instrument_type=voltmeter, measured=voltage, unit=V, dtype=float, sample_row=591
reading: 7
